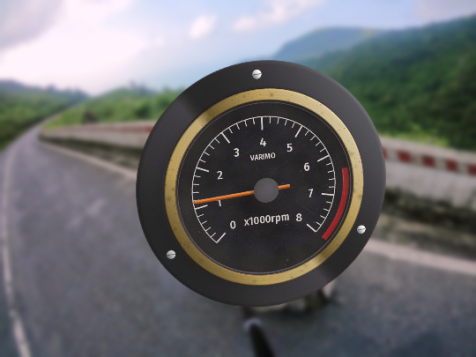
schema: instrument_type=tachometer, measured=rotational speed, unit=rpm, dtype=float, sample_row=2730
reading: 1200
